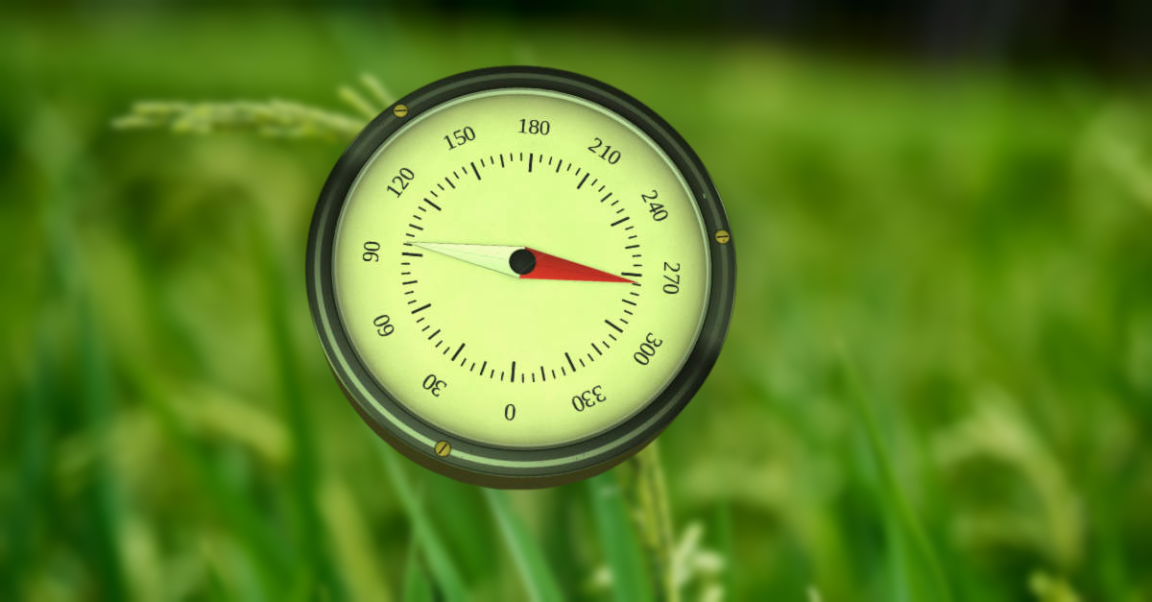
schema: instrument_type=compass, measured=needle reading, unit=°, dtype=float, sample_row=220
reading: 275
